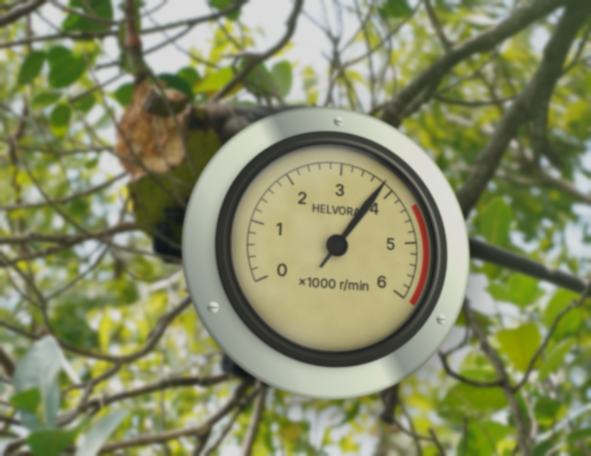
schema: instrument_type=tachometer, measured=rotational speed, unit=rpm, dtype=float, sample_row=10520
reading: 3800
